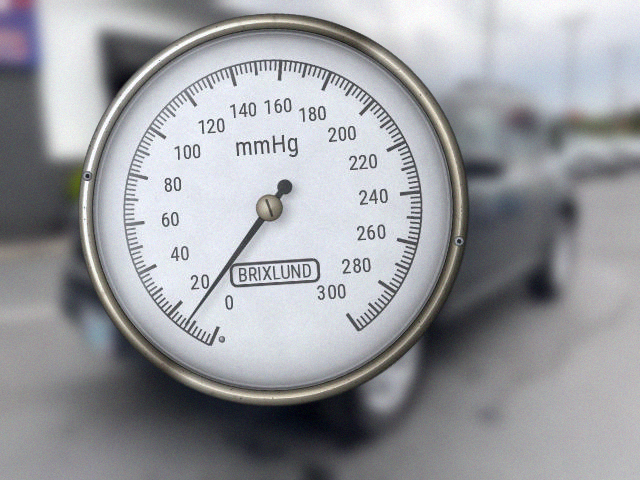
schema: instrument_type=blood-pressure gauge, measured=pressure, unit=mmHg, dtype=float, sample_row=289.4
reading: 12
